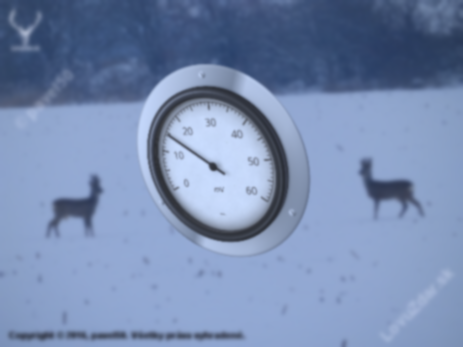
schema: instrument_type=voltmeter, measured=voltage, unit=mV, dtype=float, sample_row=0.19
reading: 15
